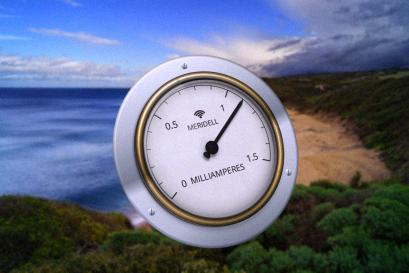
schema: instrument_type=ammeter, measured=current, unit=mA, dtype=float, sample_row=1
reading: 1.1
